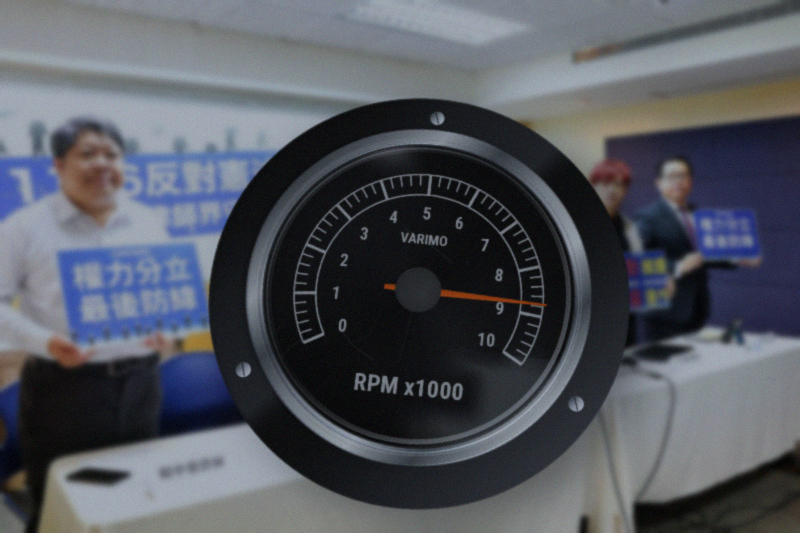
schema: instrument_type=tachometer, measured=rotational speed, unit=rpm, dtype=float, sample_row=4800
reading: 8800
